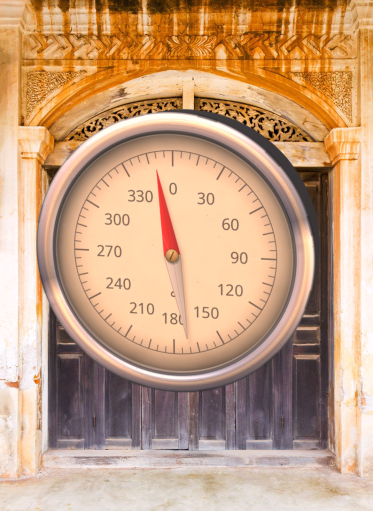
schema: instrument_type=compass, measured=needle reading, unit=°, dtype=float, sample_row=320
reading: 350
